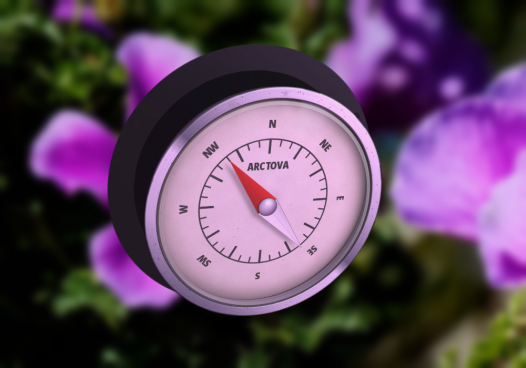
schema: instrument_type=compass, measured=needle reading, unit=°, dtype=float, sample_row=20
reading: 320
